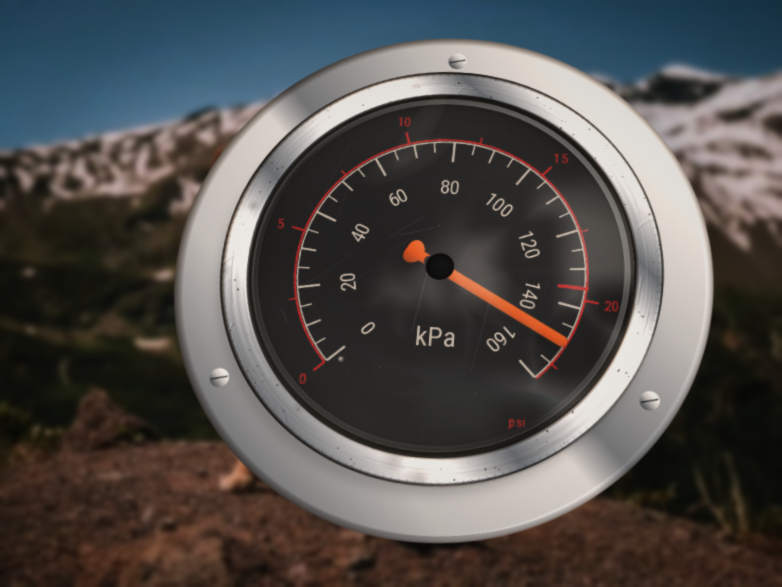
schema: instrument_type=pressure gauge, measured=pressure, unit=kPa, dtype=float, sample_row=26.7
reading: 150
